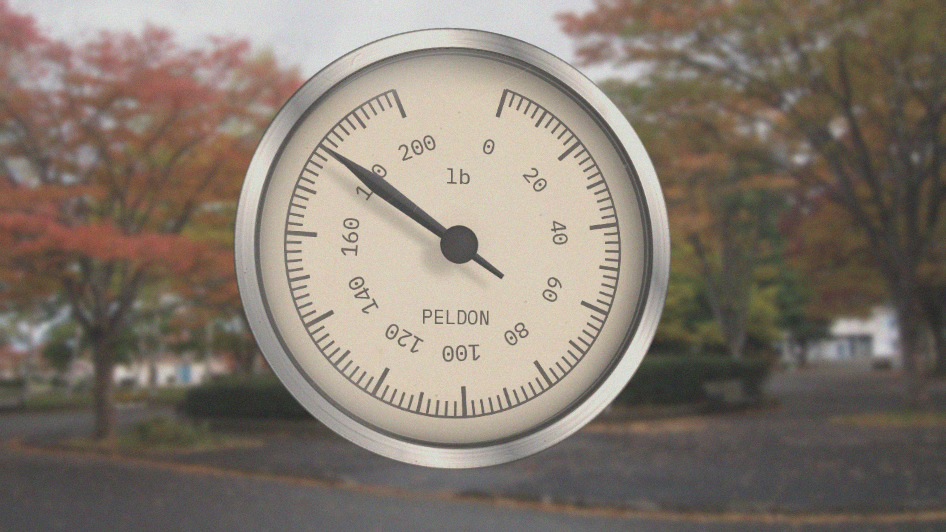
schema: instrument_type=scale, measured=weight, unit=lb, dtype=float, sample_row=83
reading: 180
